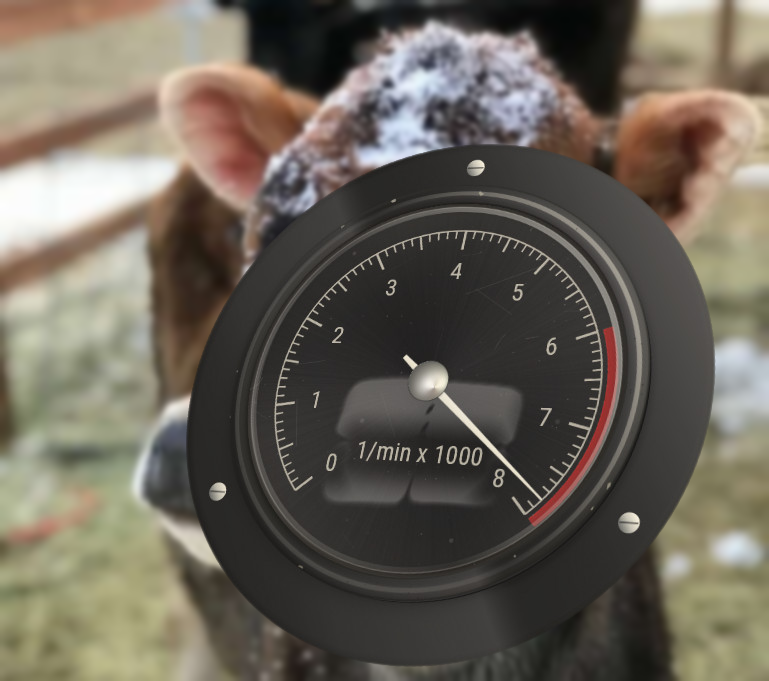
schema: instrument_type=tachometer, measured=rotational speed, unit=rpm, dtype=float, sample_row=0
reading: 7800
